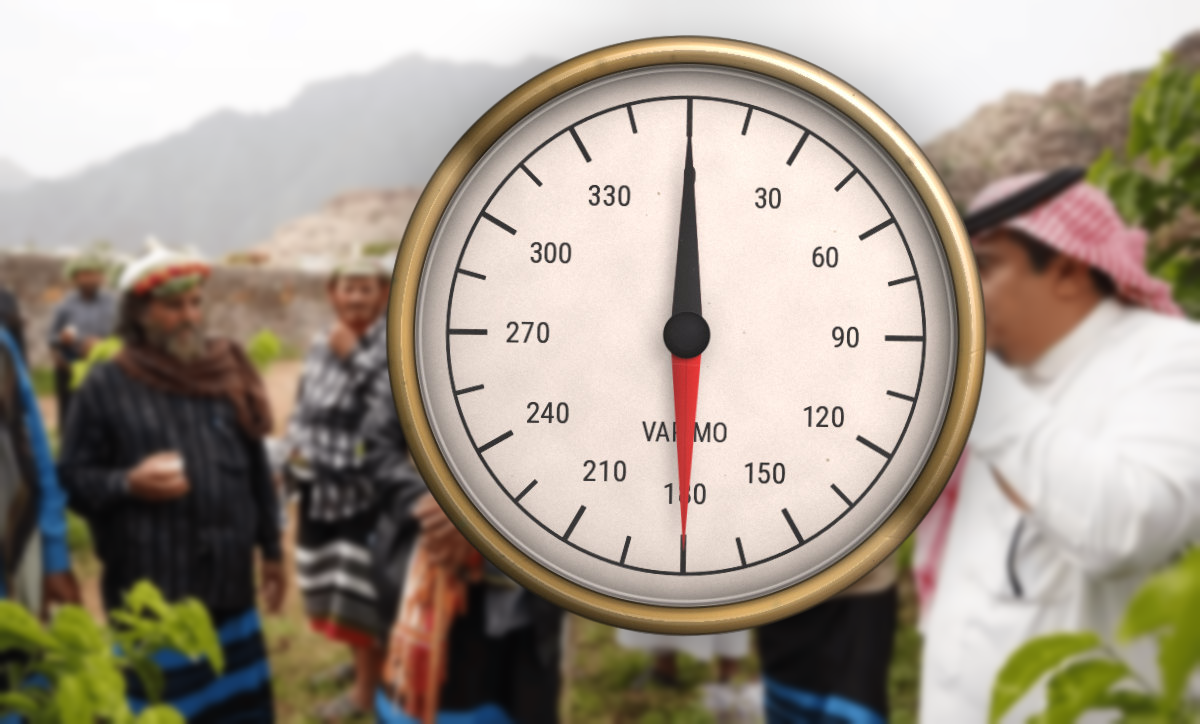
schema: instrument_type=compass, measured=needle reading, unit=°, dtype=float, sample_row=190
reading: 180
